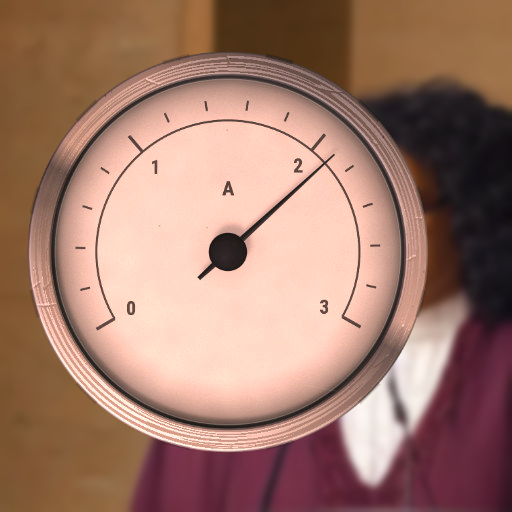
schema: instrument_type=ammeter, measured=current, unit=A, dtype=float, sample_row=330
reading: 2.1
